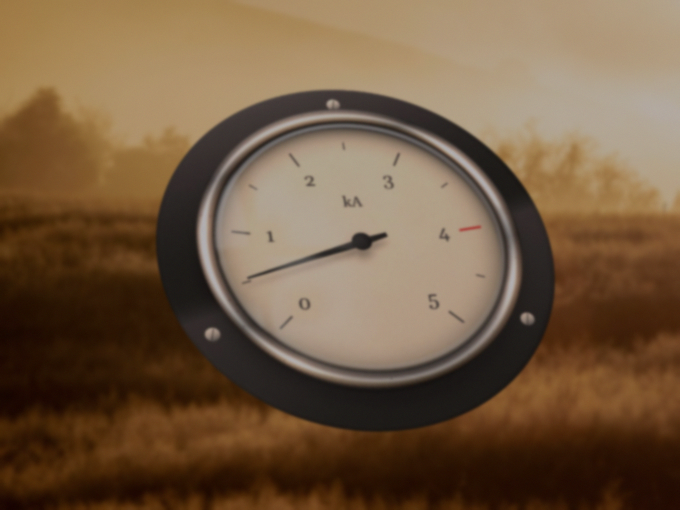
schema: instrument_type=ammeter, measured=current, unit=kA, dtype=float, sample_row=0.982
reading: 0.5
